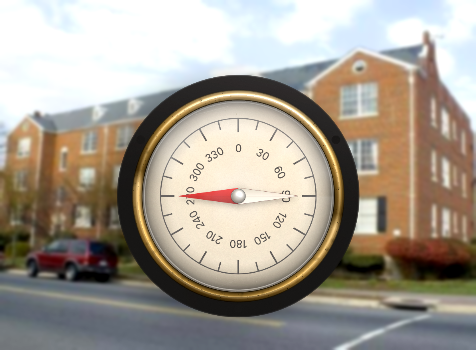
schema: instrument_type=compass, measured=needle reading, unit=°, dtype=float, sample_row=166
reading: 270
